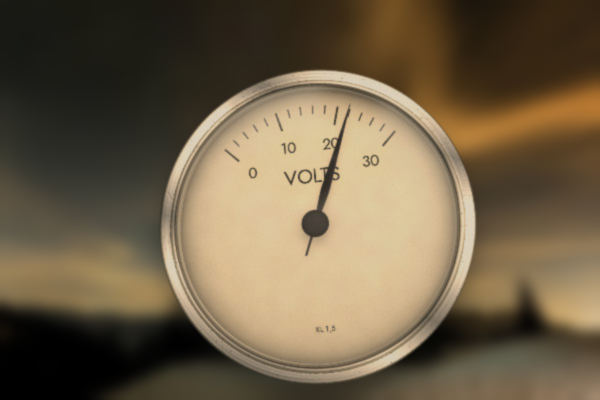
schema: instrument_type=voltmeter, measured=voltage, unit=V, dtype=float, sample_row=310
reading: 22
